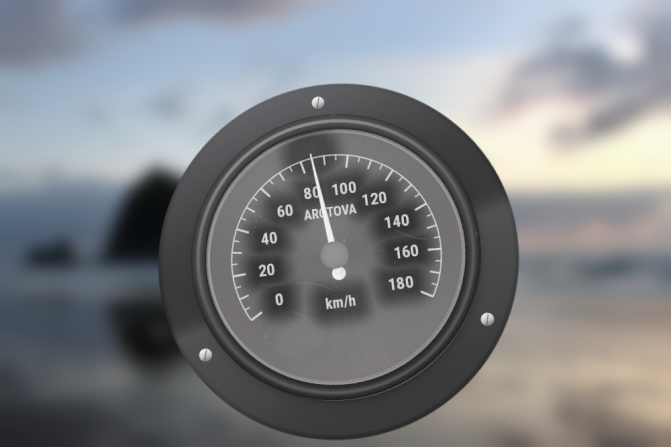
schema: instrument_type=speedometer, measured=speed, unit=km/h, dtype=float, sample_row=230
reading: 85
